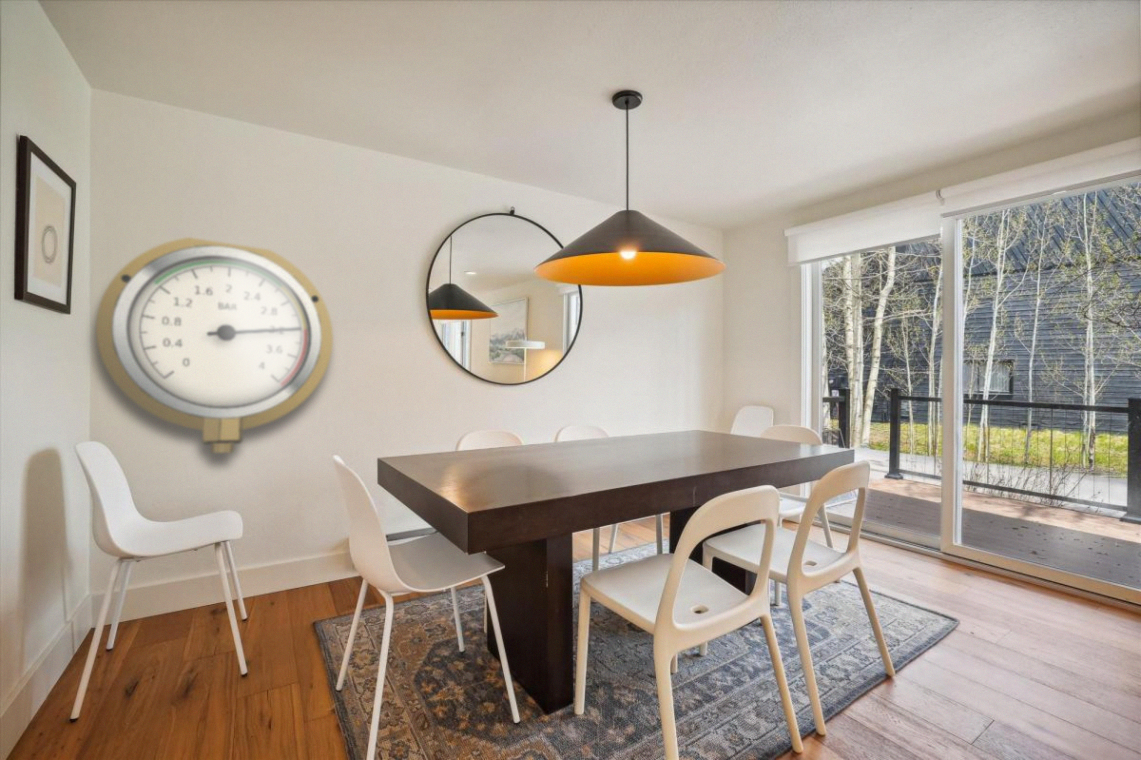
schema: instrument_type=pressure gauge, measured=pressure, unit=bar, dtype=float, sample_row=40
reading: 3.2
